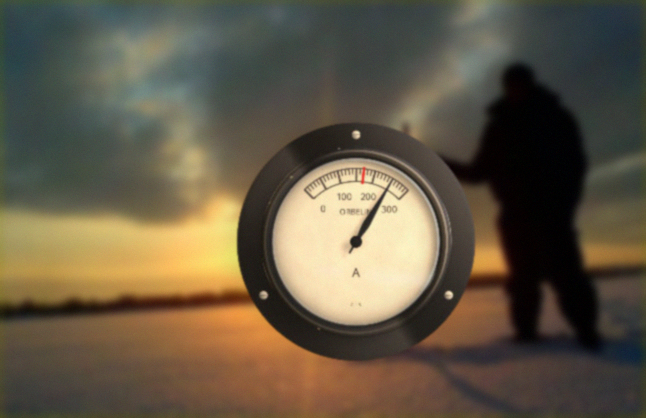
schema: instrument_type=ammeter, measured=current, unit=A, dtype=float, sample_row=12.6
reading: 250
